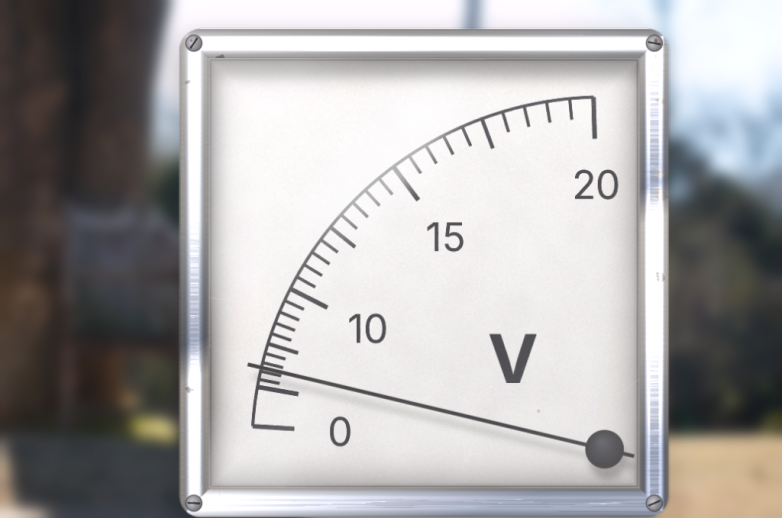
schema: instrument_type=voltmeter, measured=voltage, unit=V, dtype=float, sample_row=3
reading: 6.25
